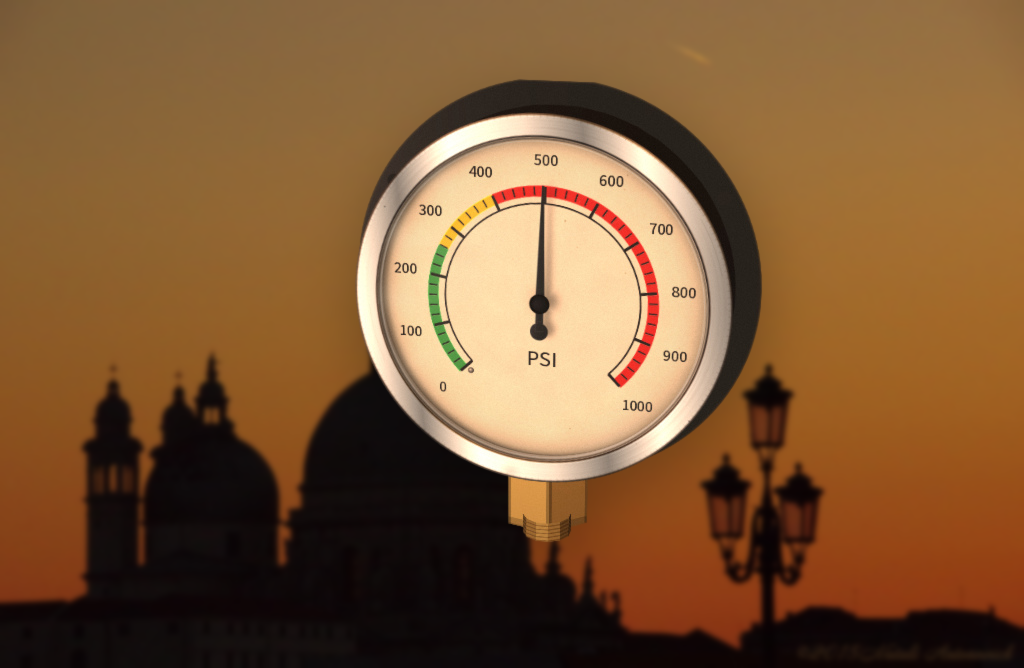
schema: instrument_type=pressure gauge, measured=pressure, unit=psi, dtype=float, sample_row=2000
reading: 500
